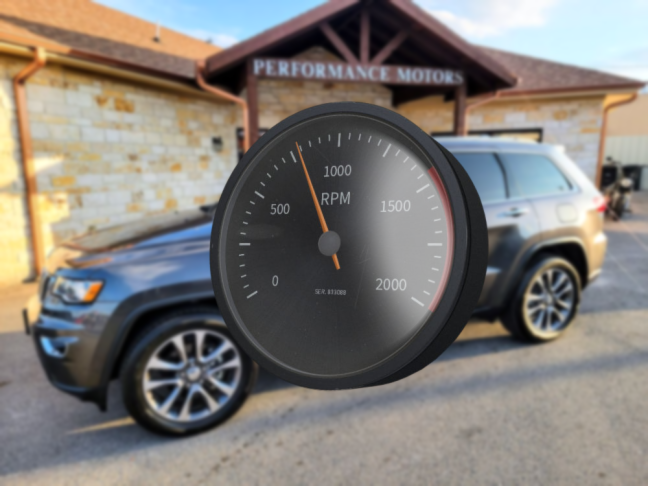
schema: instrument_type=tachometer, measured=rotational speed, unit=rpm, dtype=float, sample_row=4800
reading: 800
